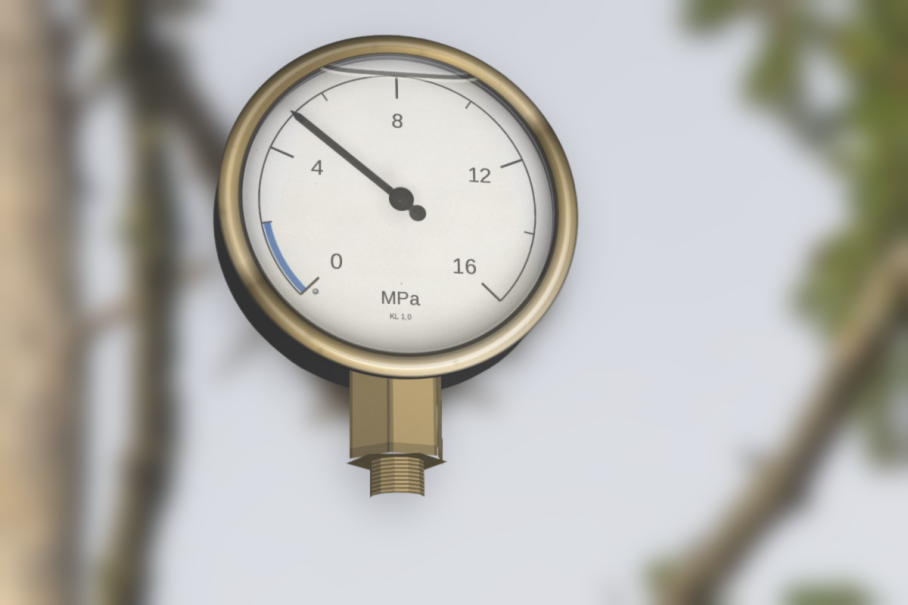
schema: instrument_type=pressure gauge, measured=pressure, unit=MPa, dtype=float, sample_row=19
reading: 5
